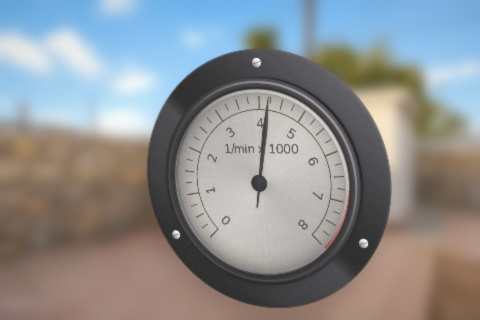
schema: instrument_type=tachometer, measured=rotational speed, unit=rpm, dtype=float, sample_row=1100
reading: 4250
